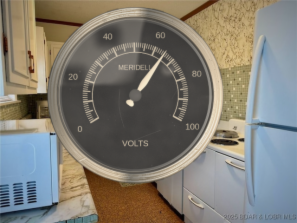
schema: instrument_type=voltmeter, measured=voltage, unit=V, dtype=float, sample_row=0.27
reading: 65
